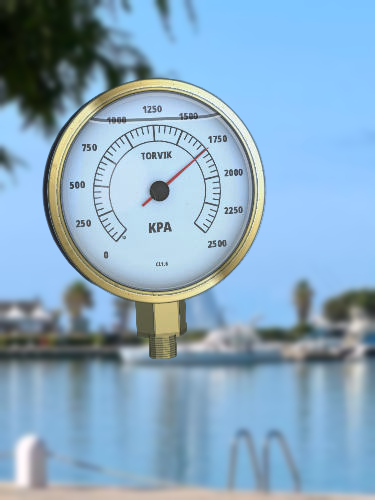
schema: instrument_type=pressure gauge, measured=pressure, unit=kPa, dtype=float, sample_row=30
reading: 1750
